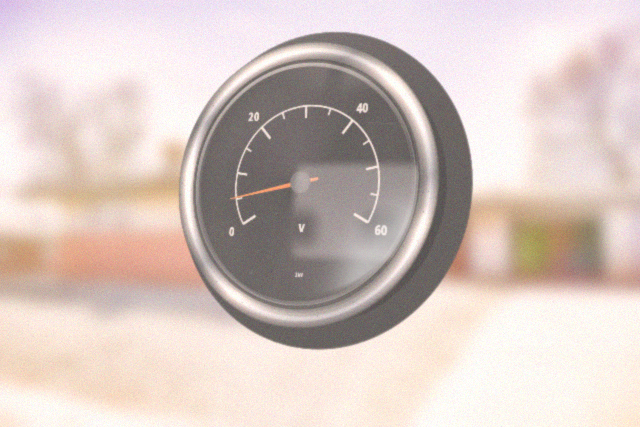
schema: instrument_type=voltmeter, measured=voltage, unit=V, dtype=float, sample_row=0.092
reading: 5
